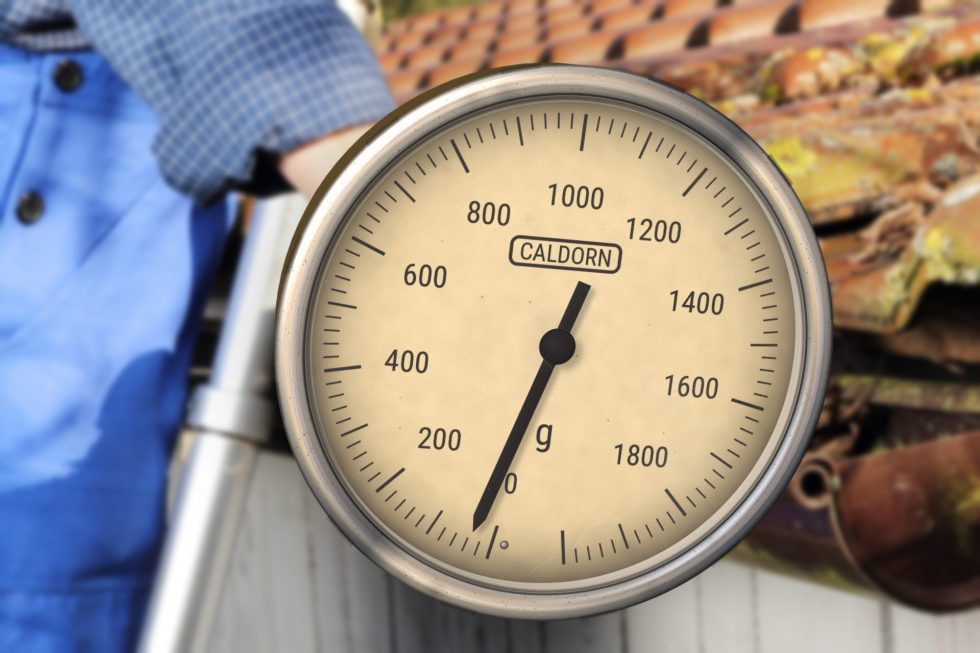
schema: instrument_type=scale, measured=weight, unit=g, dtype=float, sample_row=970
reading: 40
